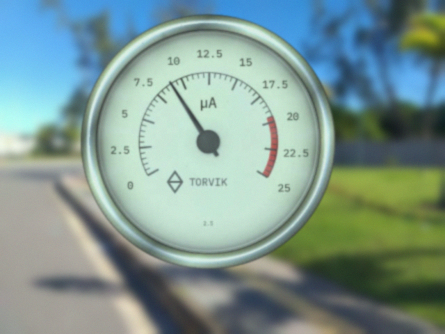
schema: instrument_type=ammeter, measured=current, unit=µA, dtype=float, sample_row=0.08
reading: 9
